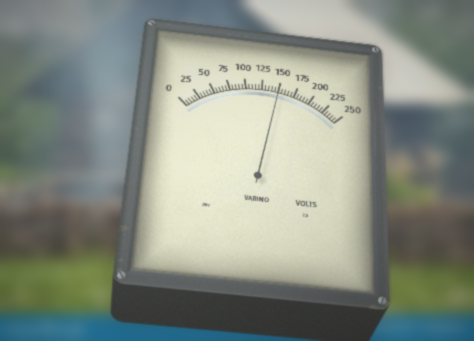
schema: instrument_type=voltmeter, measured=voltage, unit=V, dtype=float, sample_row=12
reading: 150
